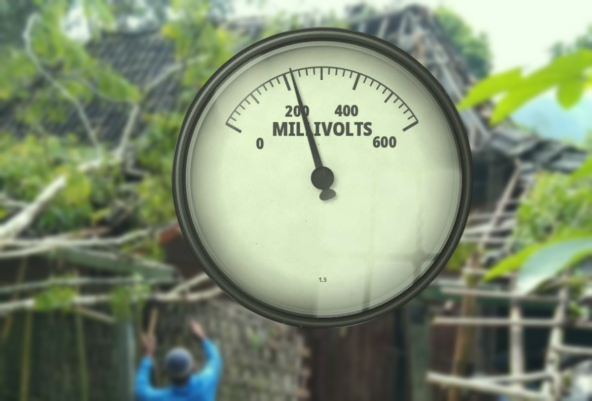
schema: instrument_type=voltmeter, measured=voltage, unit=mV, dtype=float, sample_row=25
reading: 220
